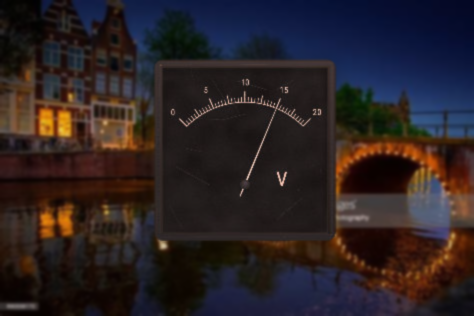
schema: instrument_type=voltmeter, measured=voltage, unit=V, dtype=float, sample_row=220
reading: 15
